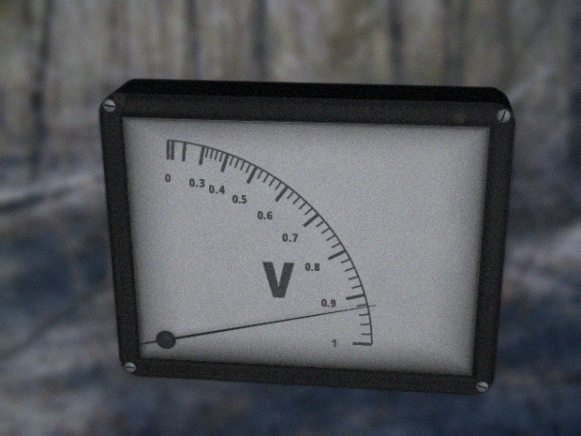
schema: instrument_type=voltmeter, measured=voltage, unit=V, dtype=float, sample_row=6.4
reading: 0.92
